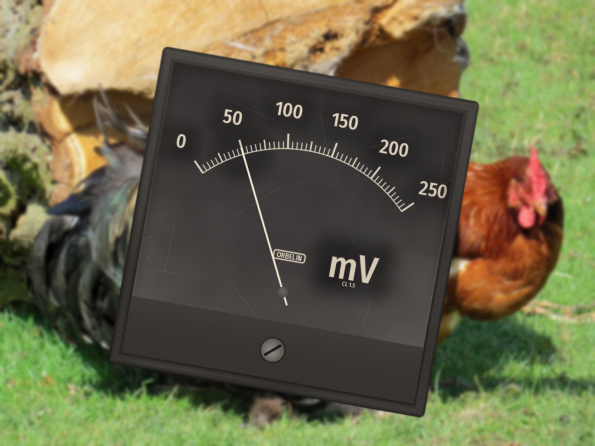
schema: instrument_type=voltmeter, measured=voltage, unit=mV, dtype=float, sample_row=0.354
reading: 50
